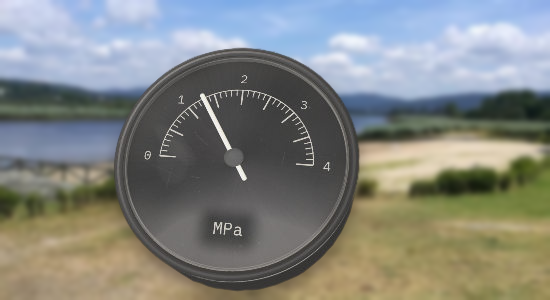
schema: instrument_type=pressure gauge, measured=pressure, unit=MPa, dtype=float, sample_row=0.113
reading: 1.3
